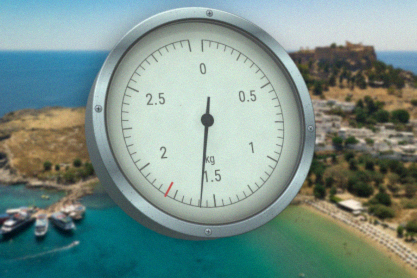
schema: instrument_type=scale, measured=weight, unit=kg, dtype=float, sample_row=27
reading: 1.6
